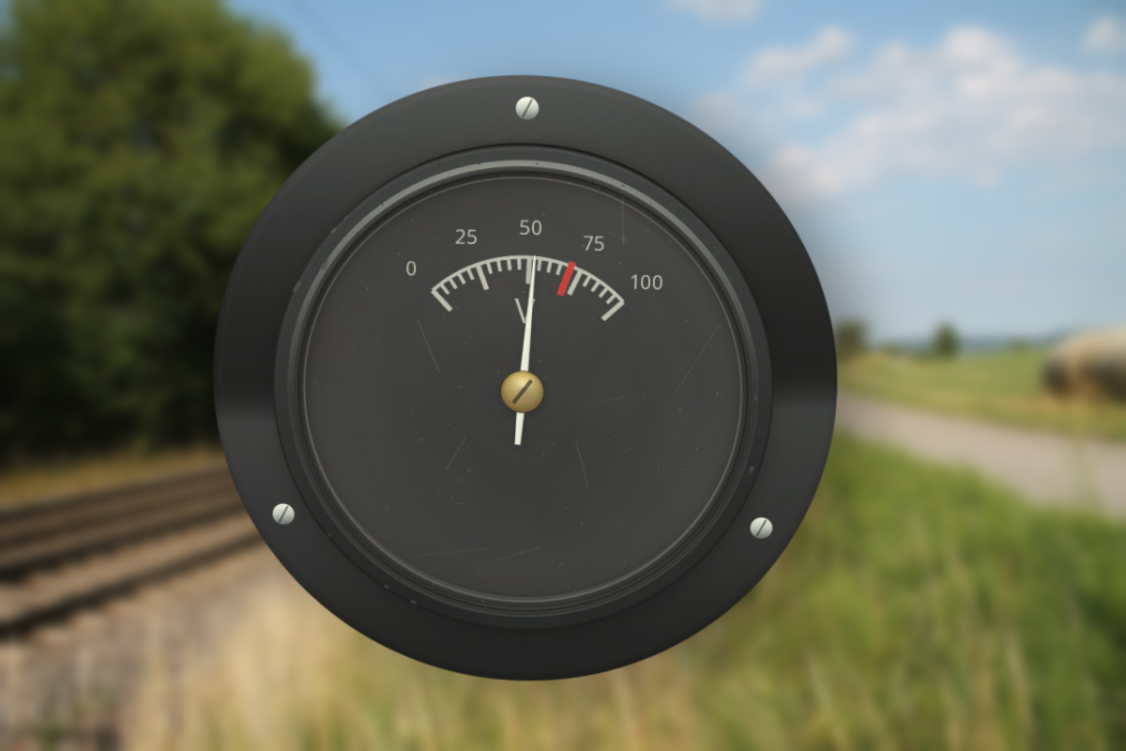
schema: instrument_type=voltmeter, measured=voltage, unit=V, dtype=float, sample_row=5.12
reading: 52.5
